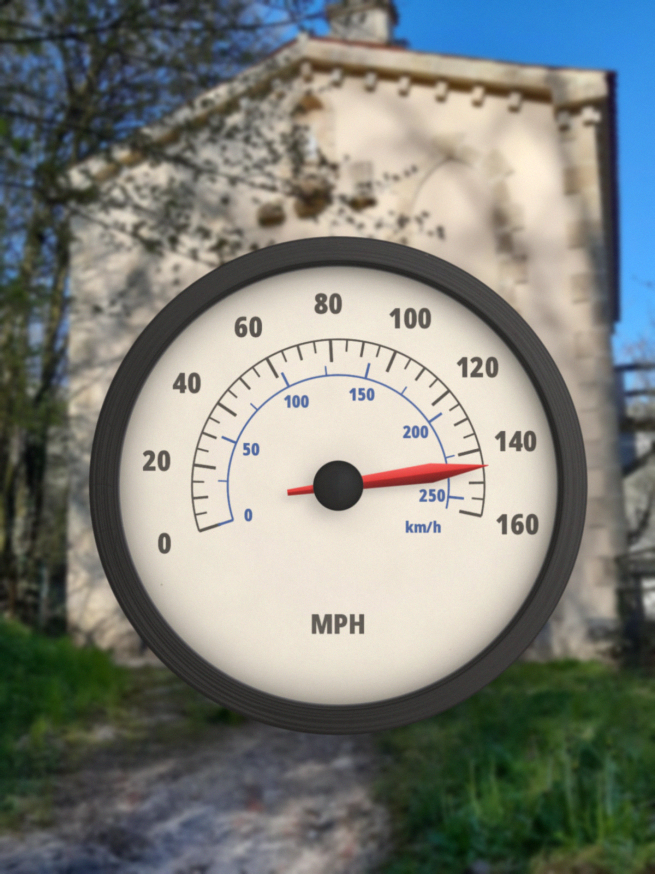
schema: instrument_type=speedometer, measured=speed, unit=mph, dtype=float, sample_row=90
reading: 145
